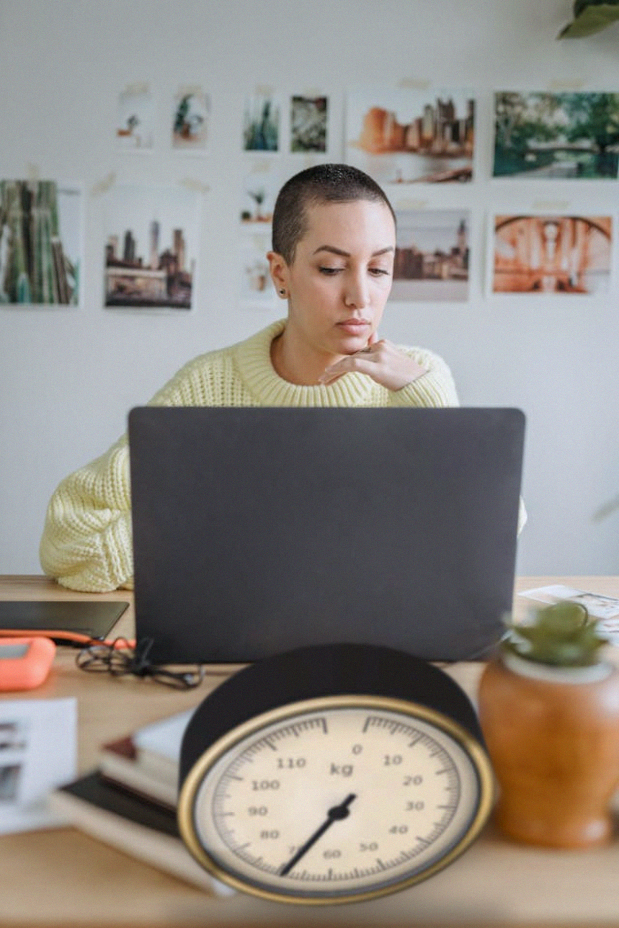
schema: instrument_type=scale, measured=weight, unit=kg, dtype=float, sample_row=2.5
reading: 70
